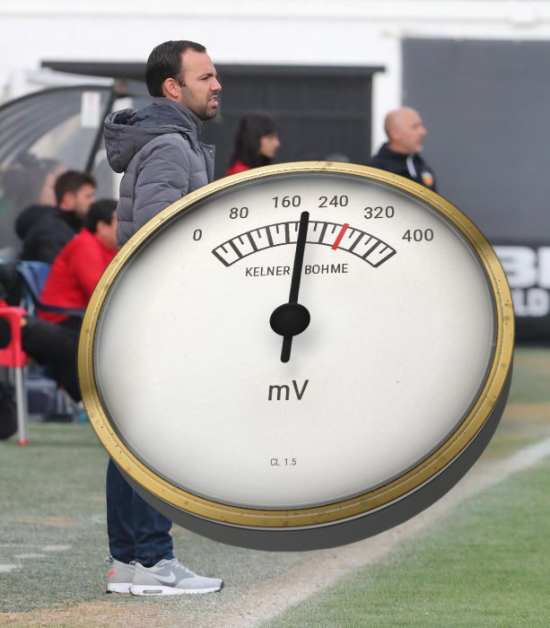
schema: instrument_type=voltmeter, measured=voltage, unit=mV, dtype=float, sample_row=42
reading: 200
